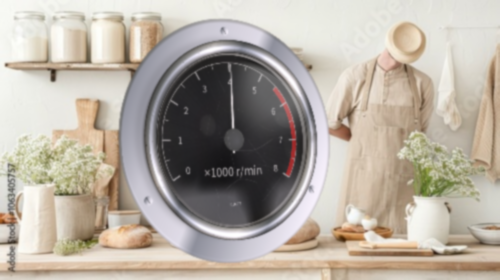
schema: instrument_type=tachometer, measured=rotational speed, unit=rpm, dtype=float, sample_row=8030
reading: 4000
